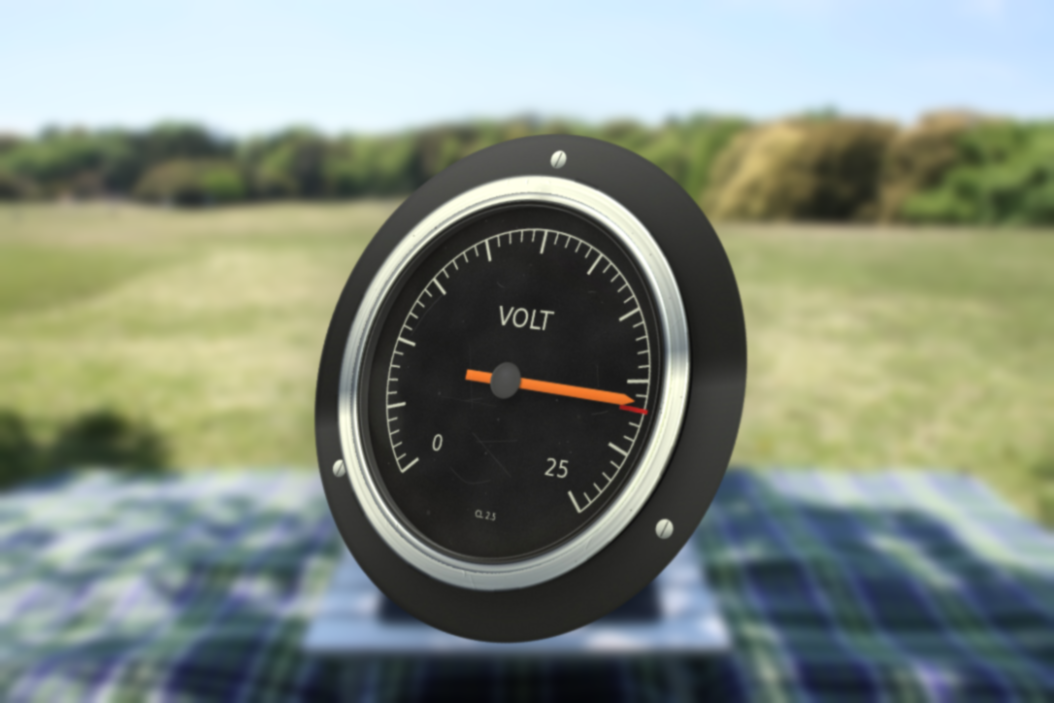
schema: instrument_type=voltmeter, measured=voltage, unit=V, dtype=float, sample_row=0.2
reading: 20.75
